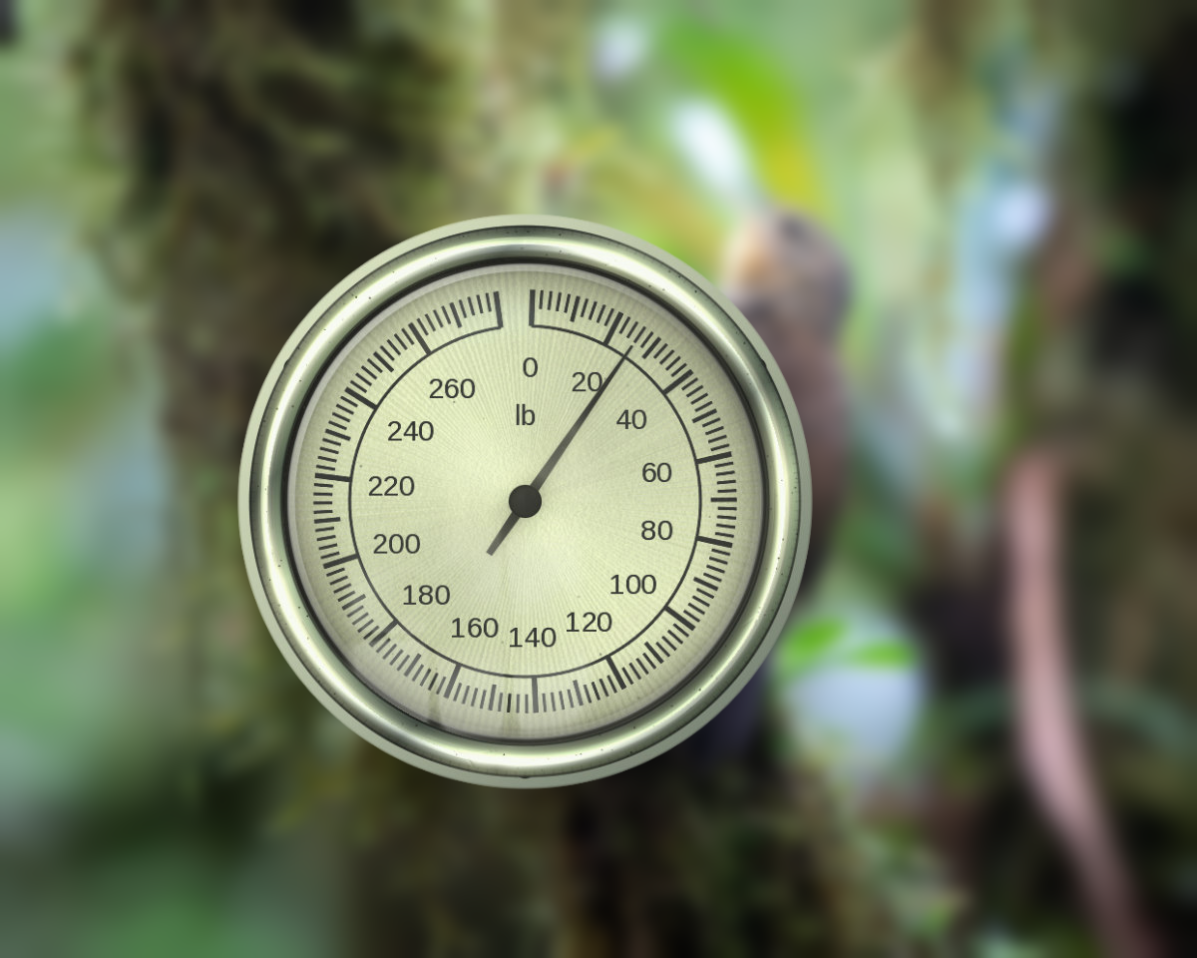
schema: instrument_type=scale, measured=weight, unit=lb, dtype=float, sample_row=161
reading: 26
